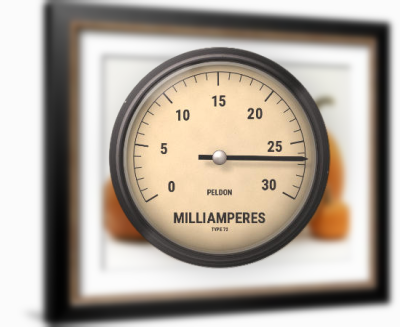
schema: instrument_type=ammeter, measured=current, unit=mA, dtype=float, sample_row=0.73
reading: 26.5
